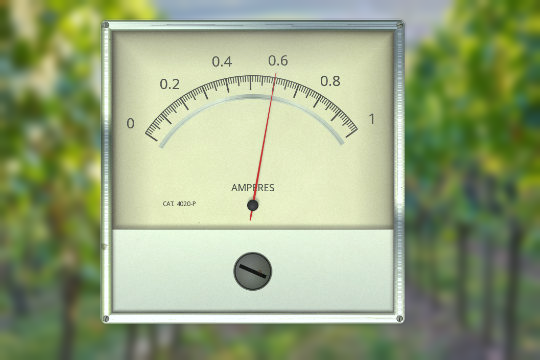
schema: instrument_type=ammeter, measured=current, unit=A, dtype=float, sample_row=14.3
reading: 0.6
